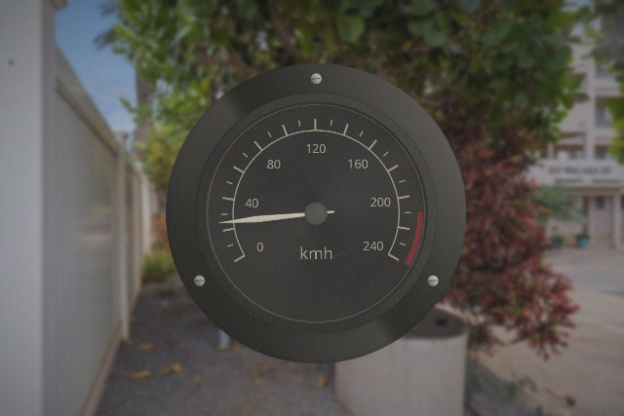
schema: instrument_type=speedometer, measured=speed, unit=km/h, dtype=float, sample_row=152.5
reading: 25
